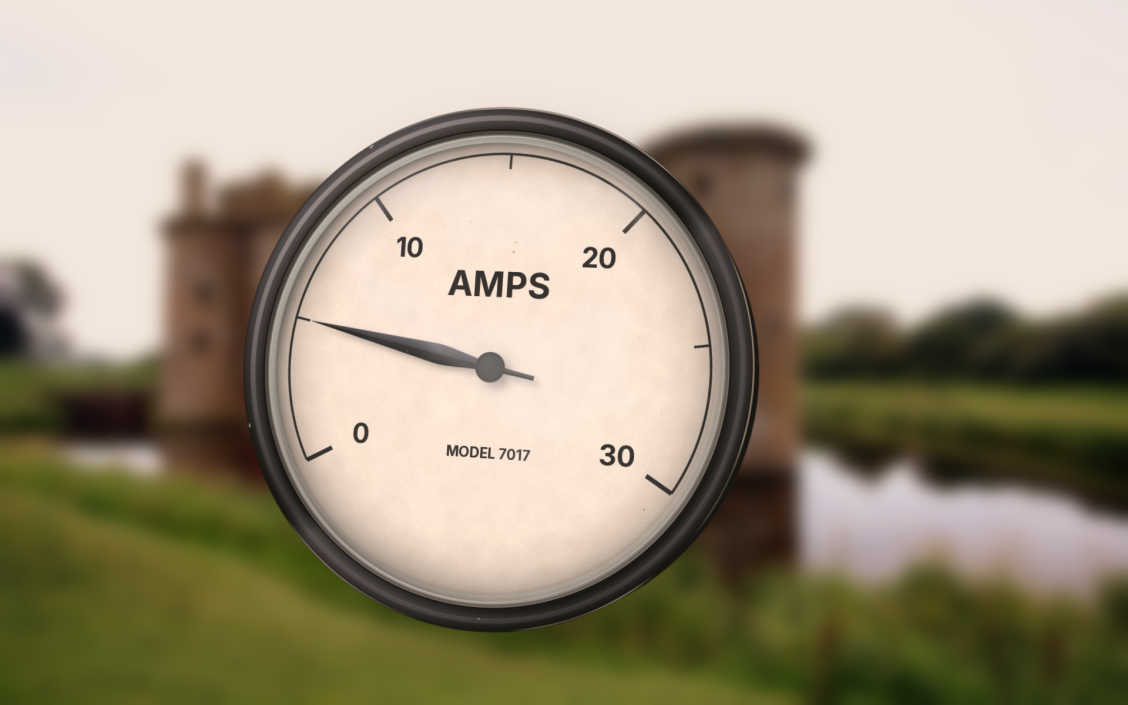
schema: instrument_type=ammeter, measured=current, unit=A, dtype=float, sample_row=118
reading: 5
